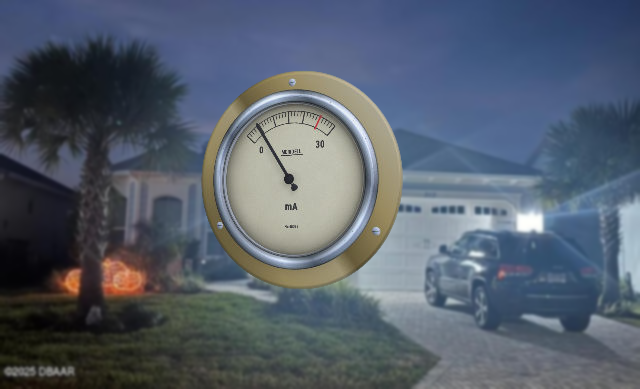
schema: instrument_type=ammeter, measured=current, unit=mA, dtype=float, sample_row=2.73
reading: 5
